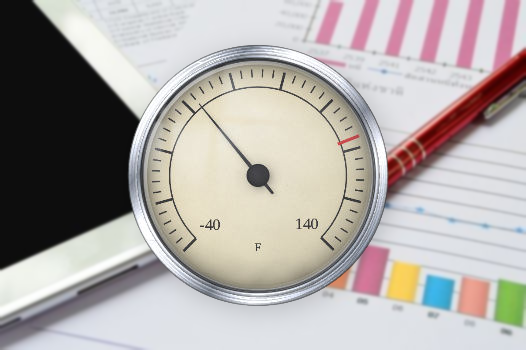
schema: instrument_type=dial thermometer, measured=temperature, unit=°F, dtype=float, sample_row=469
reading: 24
